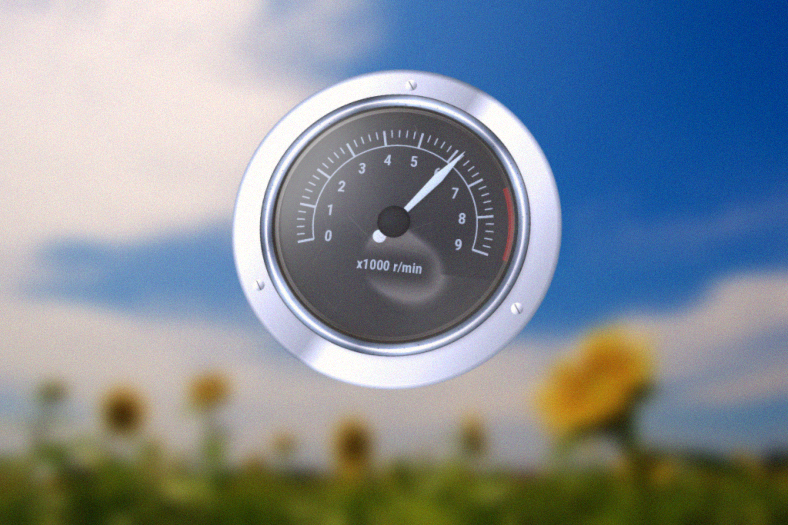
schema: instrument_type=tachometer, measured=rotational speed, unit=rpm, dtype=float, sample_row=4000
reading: 6200
